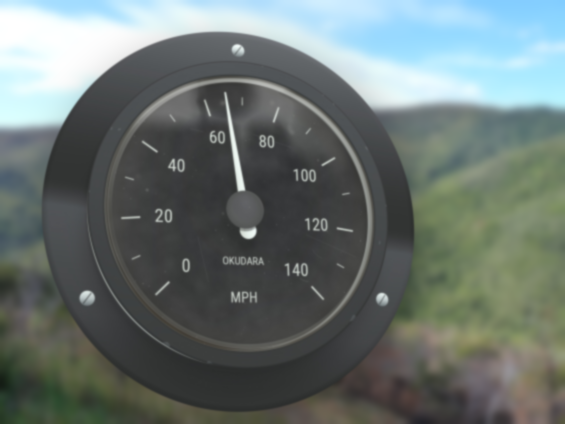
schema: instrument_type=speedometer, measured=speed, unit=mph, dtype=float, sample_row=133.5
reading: 65
